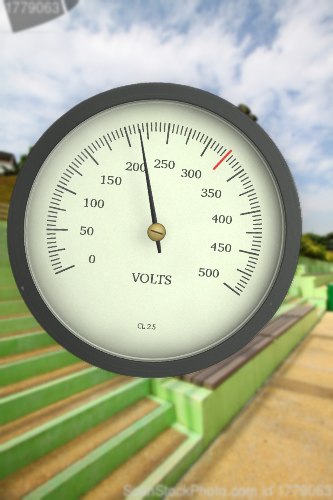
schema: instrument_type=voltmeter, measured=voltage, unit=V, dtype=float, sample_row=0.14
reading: 215
